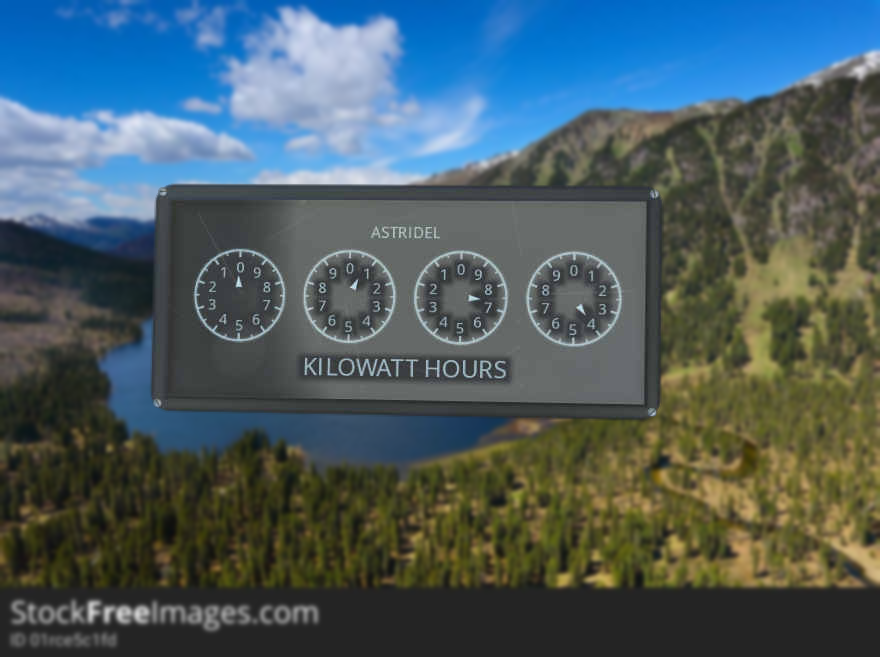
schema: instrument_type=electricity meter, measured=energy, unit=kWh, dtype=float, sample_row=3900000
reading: 74
